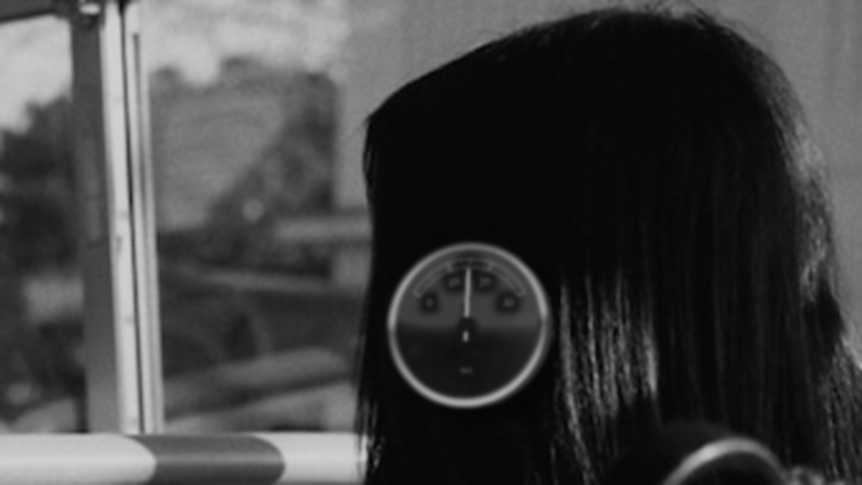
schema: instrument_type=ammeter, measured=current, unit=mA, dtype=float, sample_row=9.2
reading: 15
